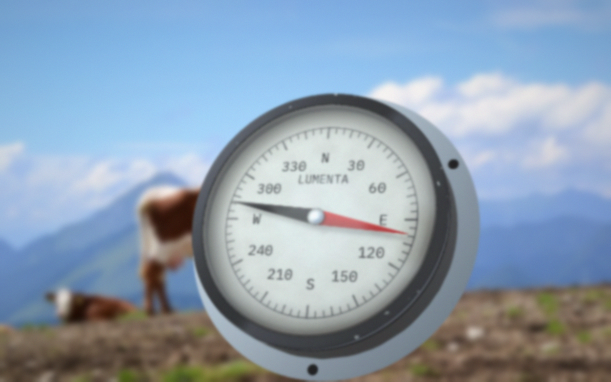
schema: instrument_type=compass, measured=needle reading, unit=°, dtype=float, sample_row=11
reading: 100
